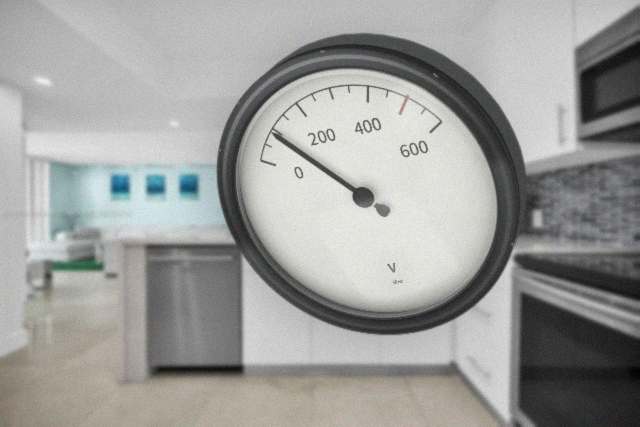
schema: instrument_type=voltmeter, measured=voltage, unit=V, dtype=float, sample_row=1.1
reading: 100
